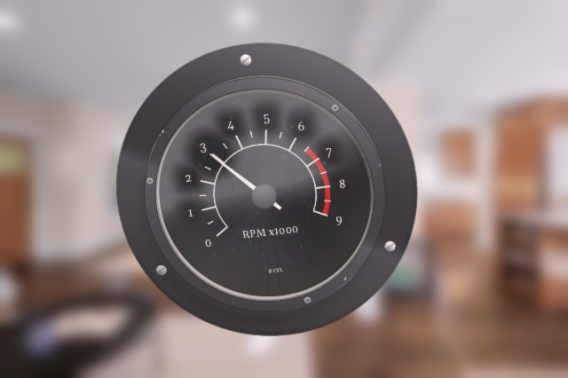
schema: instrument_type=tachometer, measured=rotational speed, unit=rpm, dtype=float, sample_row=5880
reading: 3000
